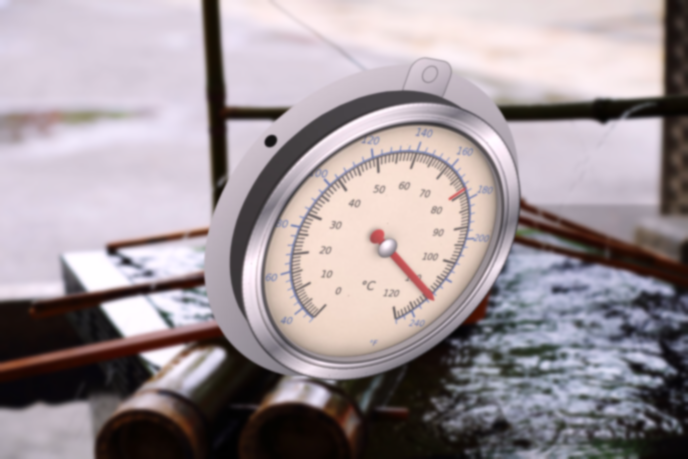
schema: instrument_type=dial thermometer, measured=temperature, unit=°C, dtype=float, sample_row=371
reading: 110
